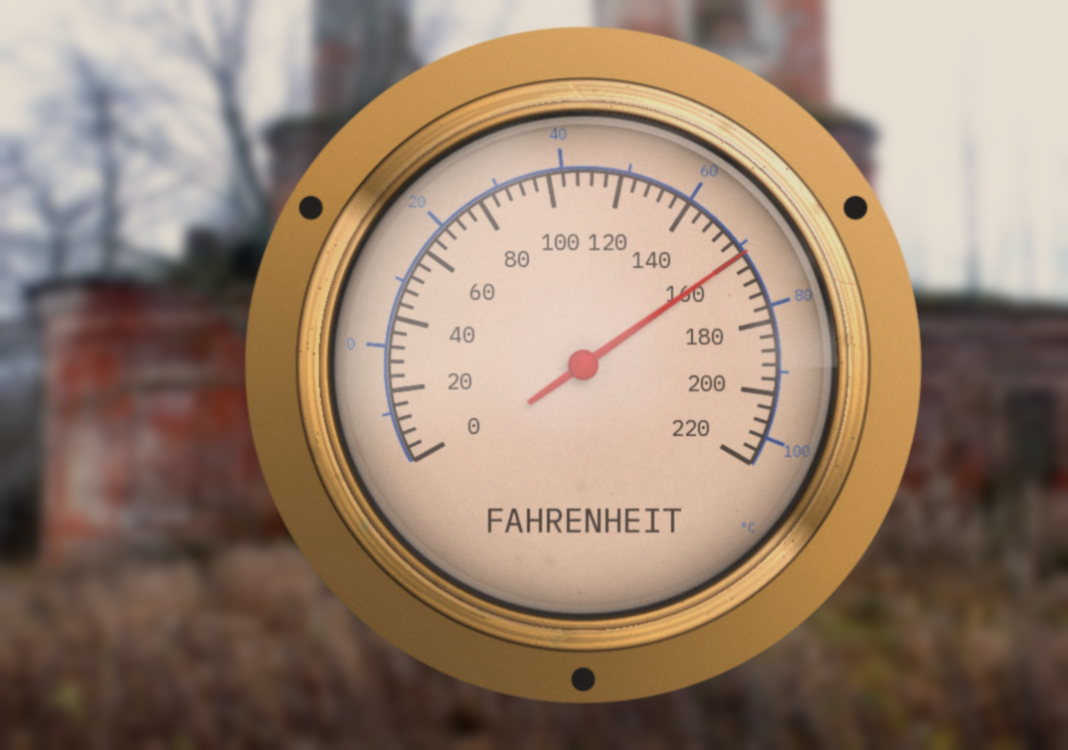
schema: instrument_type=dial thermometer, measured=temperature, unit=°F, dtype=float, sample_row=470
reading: 160
